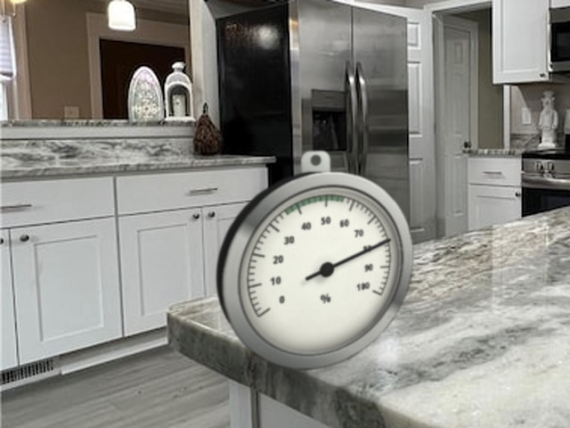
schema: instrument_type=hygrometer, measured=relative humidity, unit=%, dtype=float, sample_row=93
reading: 80
